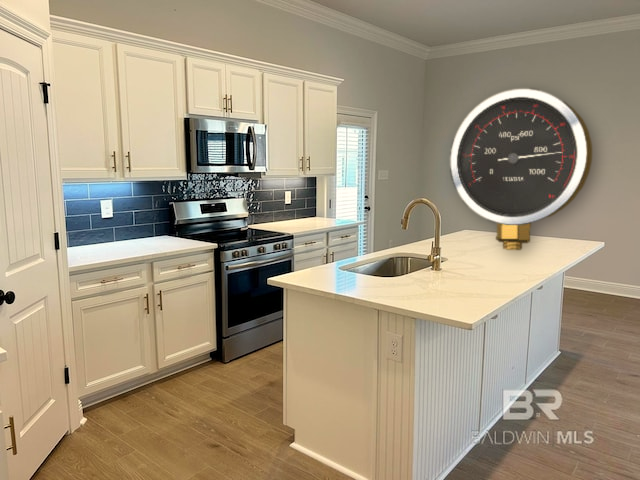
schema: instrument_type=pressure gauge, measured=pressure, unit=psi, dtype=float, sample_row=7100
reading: 850
